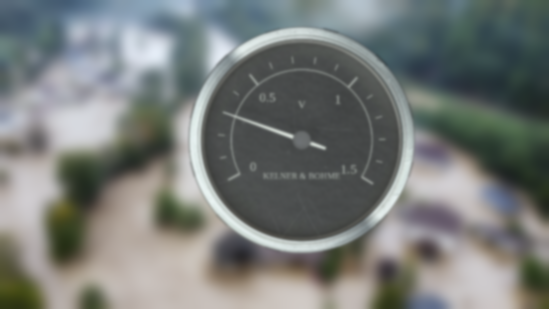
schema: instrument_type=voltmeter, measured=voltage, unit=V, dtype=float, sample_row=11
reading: 0.3
